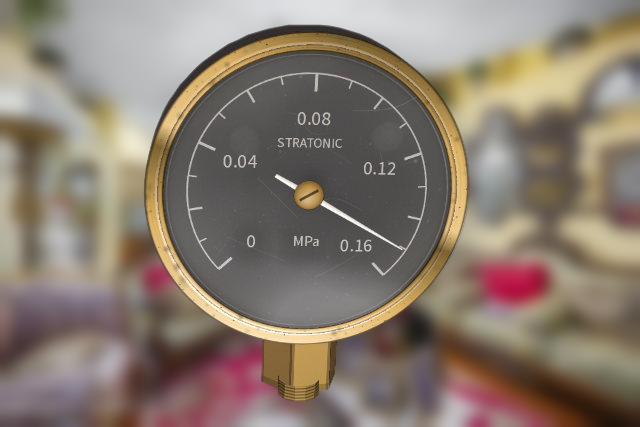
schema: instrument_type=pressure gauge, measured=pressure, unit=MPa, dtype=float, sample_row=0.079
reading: 0.15
